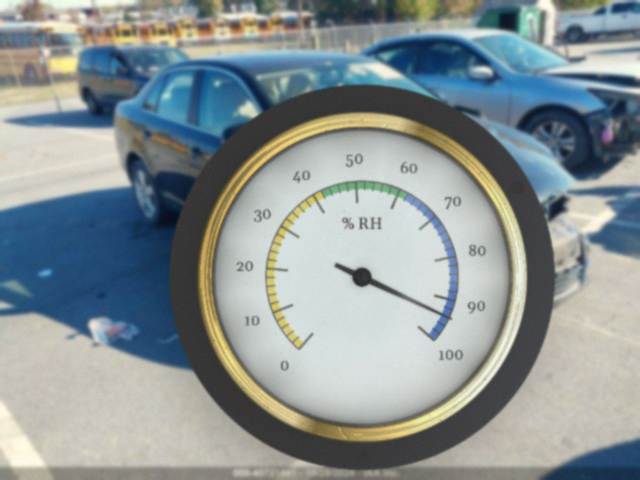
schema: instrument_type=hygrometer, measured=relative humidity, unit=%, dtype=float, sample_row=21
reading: 94
